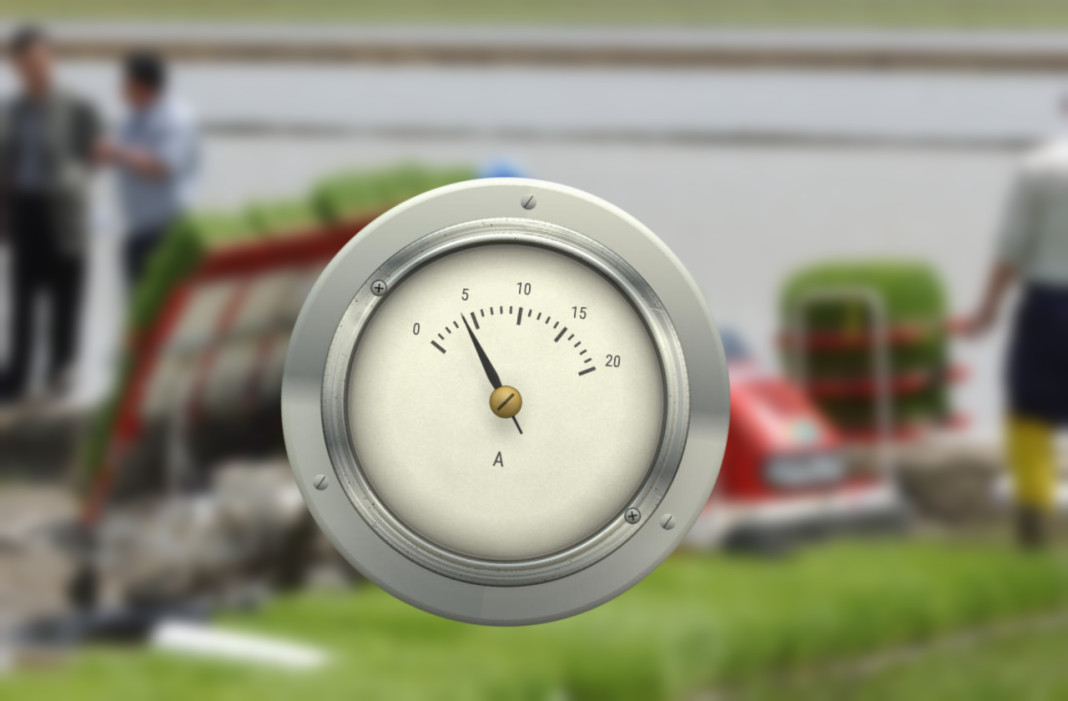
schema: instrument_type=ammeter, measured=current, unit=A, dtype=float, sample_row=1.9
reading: 4
